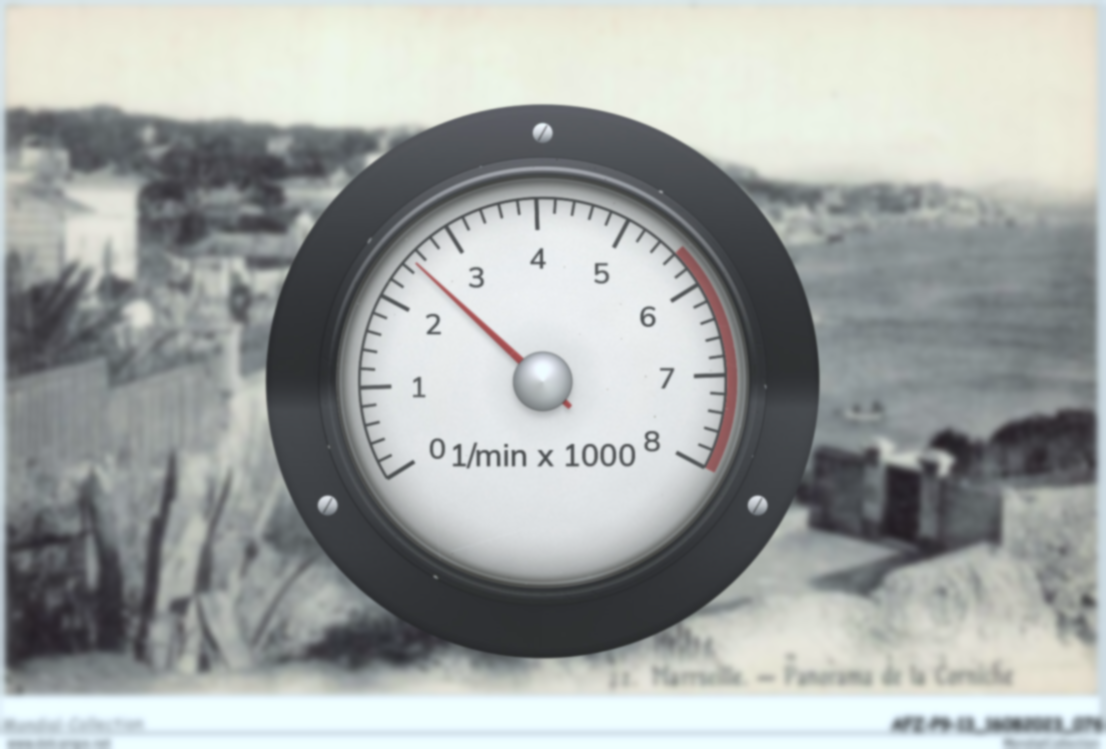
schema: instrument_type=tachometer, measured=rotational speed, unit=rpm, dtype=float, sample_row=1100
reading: 2500
